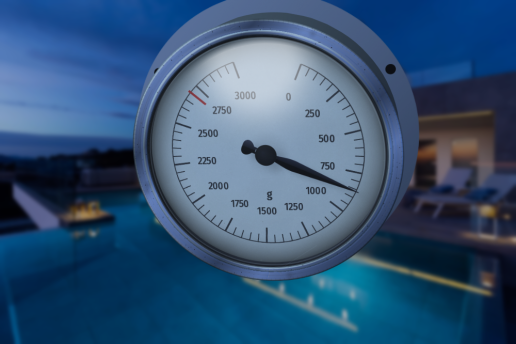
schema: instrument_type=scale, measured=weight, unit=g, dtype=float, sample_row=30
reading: 850
